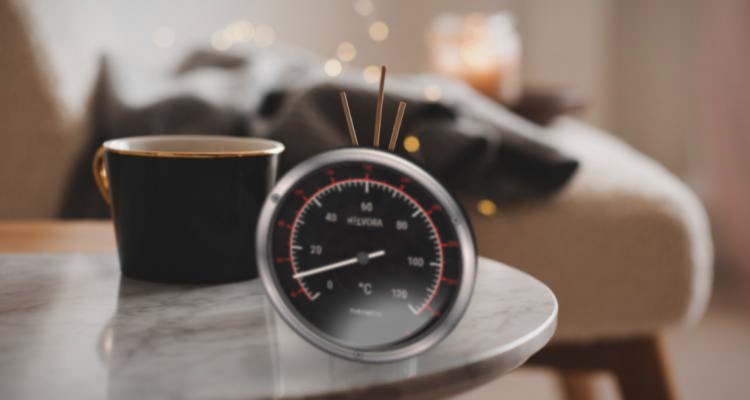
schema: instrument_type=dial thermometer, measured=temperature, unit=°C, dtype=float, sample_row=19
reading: 10
